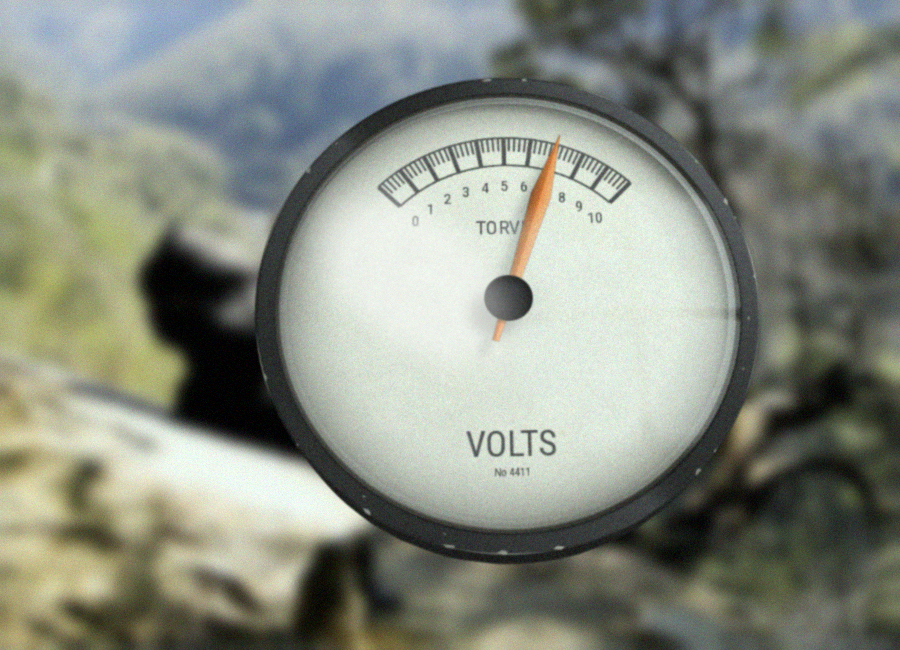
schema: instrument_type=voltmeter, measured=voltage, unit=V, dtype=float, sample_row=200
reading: 7
